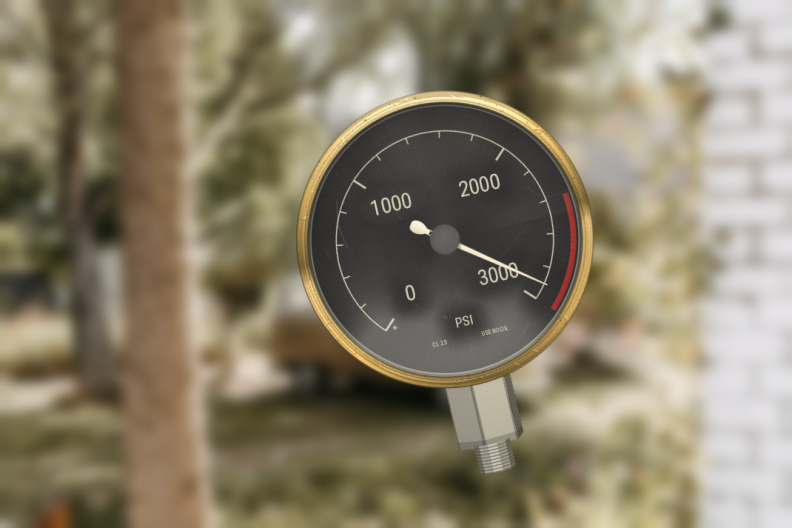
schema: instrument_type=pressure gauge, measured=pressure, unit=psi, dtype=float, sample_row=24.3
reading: 2900
